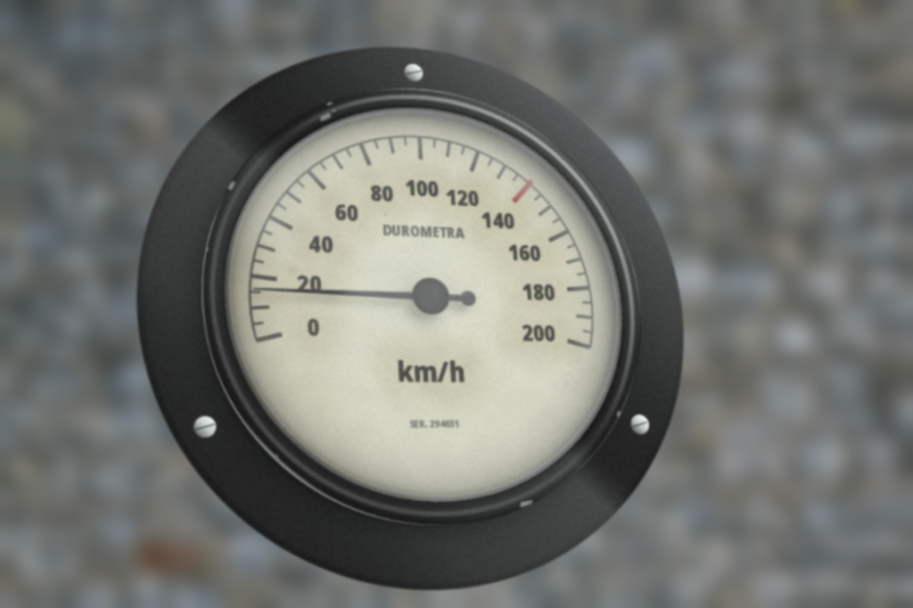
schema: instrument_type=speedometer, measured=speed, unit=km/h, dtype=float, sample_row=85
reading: 15
